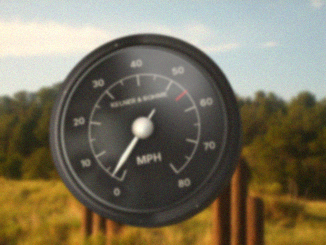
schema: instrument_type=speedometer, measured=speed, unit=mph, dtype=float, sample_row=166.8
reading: 2.5
